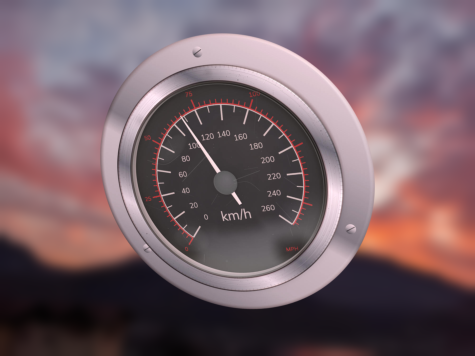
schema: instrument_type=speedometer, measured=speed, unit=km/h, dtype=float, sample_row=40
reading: 110
